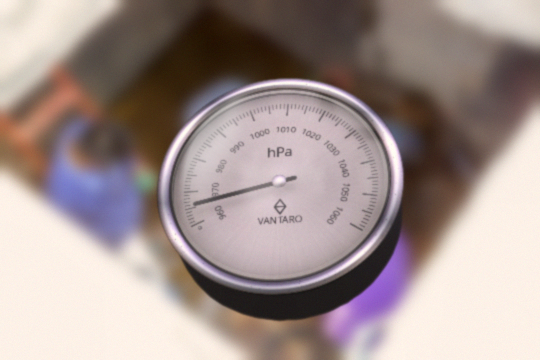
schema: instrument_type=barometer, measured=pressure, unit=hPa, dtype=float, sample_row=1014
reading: 965
